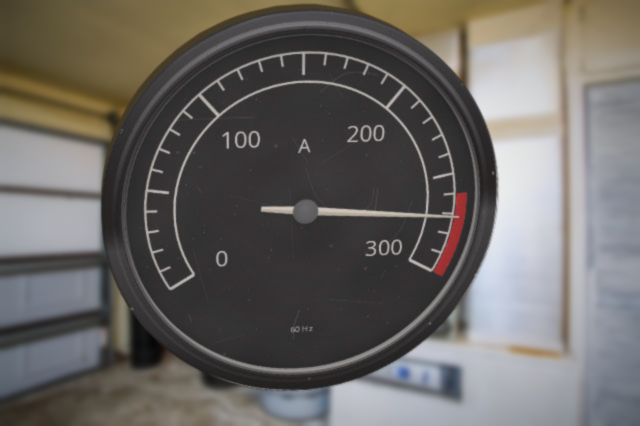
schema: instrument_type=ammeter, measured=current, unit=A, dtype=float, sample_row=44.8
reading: 270
